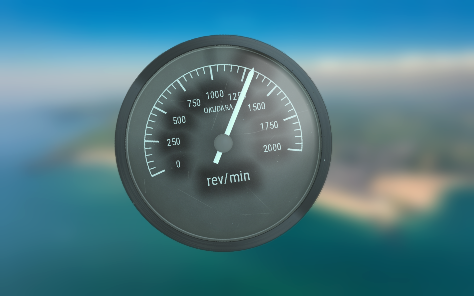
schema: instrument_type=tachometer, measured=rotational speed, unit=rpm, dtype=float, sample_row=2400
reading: 1300
